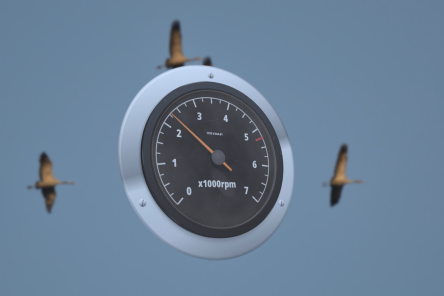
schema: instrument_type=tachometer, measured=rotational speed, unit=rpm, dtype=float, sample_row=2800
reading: 2250
